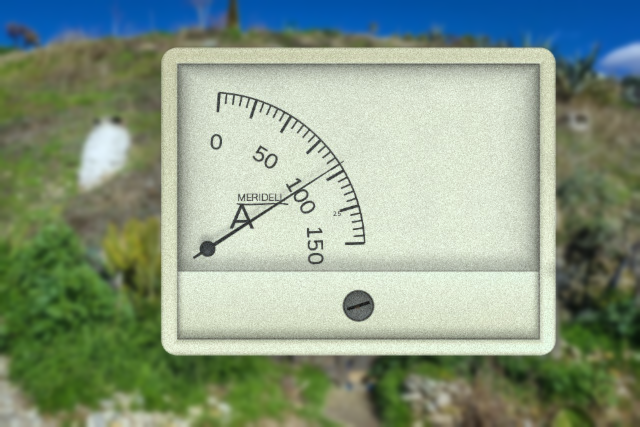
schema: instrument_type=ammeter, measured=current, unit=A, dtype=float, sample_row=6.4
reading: 95
